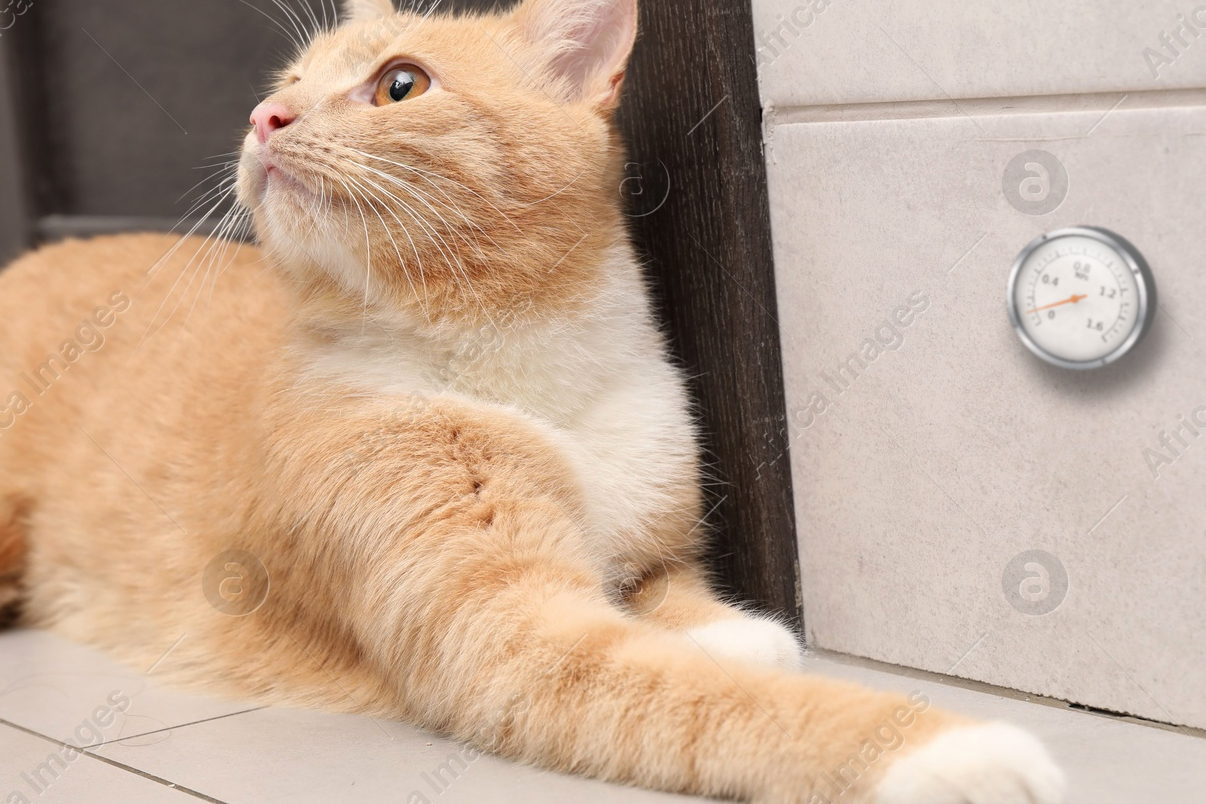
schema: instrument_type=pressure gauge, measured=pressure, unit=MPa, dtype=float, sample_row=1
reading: 0.1
